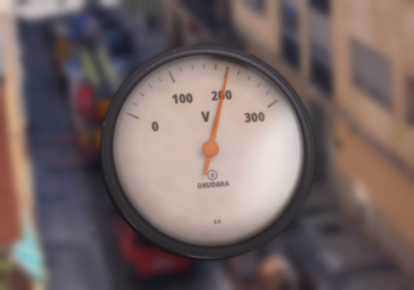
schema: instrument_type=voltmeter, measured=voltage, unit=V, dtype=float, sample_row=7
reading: 200
